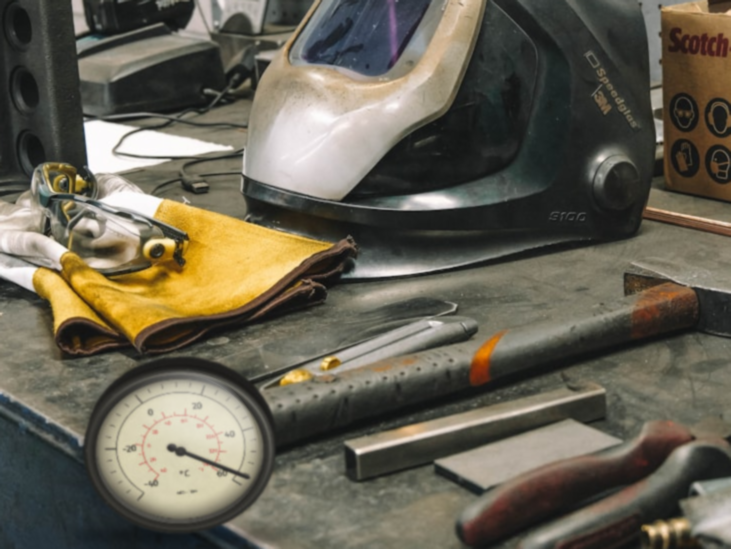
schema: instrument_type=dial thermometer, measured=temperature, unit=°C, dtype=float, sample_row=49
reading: 56
